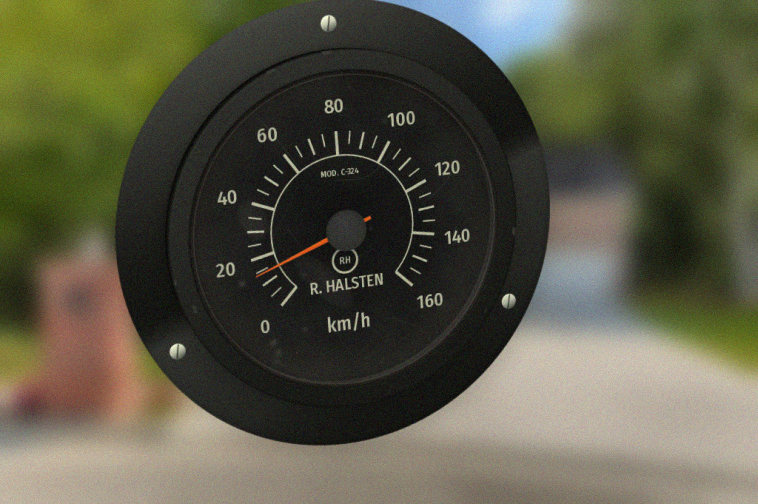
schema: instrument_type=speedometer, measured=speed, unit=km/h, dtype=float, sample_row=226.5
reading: 15
